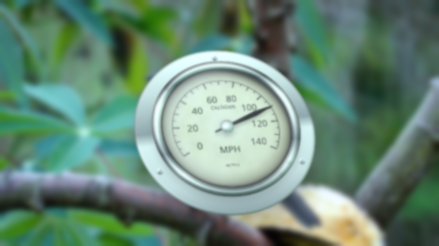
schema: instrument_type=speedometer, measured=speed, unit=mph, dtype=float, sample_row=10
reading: 110
